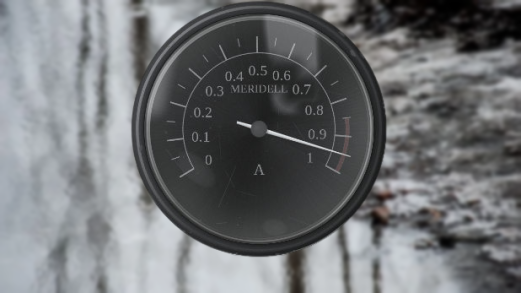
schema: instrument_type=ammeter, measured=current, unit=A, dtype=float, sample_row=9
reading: 0.95
